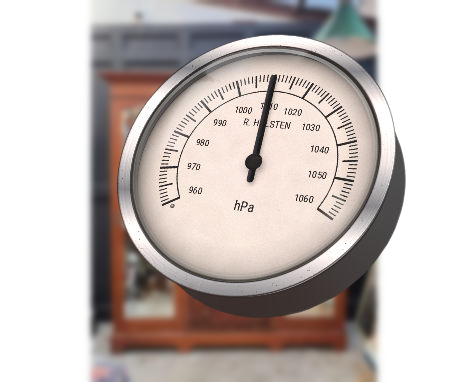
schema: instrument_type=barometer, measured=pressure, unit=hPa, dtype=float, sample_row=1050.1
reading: 1010
